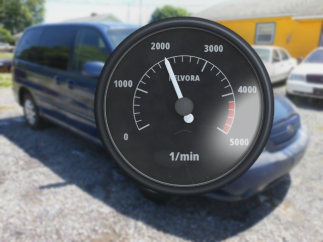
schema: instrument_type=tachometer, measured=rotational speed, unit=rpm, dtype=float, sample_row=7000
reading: 2000
